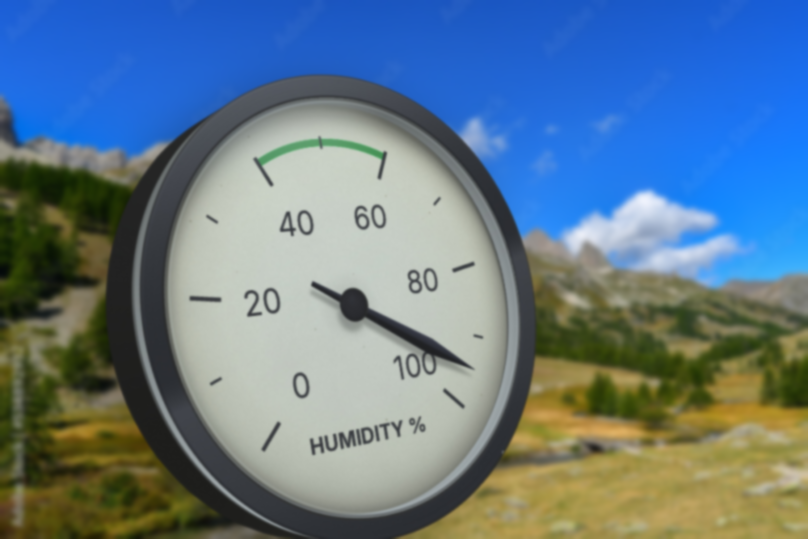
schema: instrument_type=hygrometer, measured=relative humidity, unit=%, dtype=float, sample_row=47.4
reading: 95
